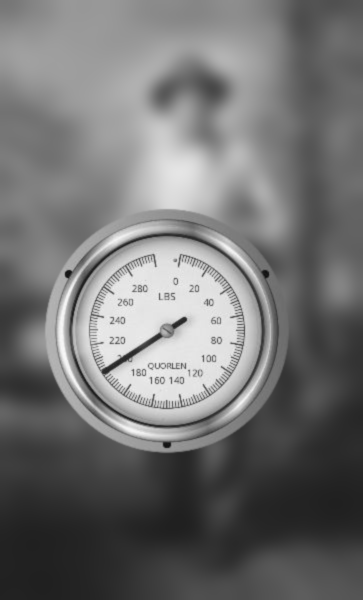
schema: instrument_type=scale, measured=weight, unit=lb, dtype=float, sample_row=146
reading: 200
